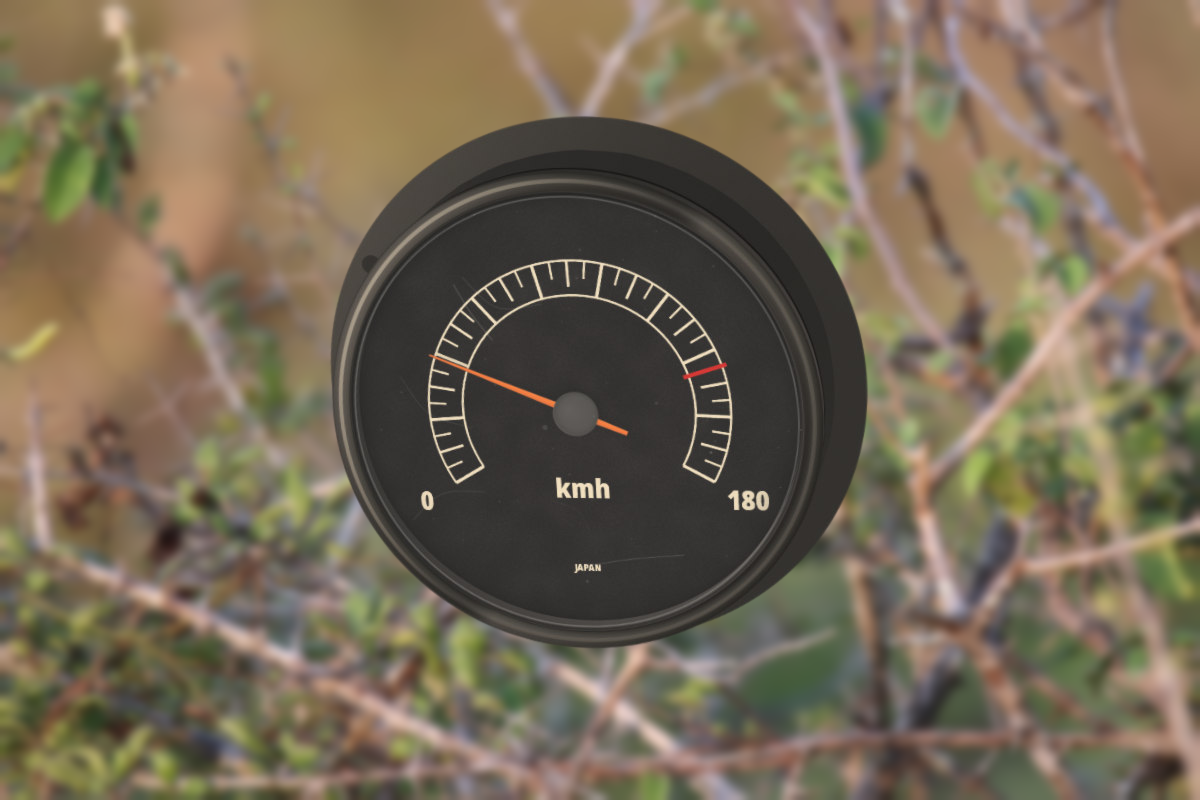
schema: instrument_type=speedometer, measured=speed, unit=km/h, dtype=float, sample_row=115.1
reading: 40
